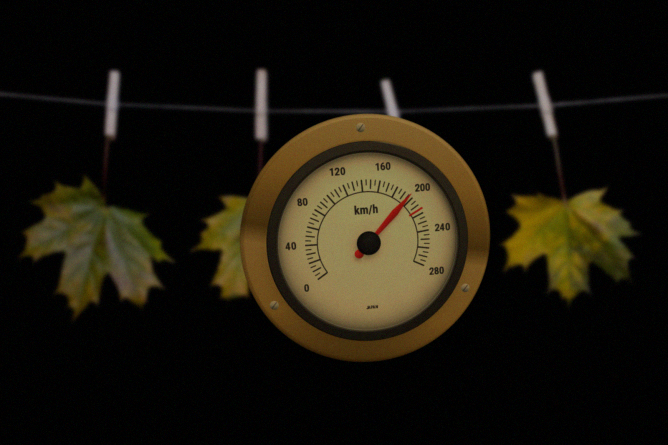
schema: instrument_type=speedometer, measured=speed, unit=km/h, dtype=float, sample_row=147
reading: 195
